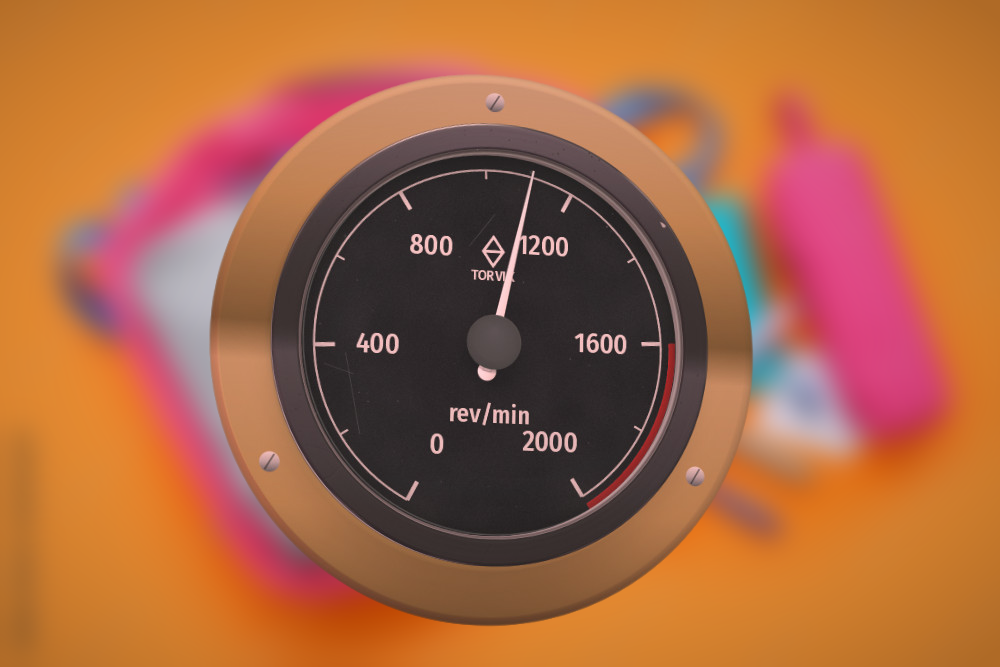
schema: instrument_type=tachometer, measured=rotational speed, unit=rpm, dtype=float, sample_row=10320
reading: 1100
